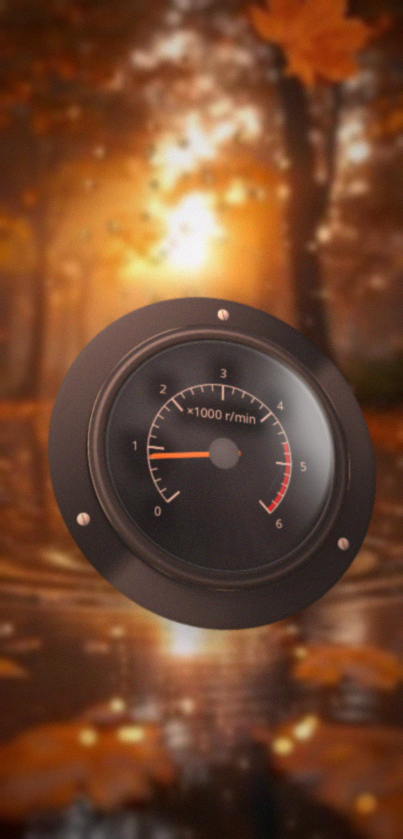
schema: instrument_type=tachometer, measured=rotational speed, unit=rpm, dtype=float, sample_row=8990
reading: 800
